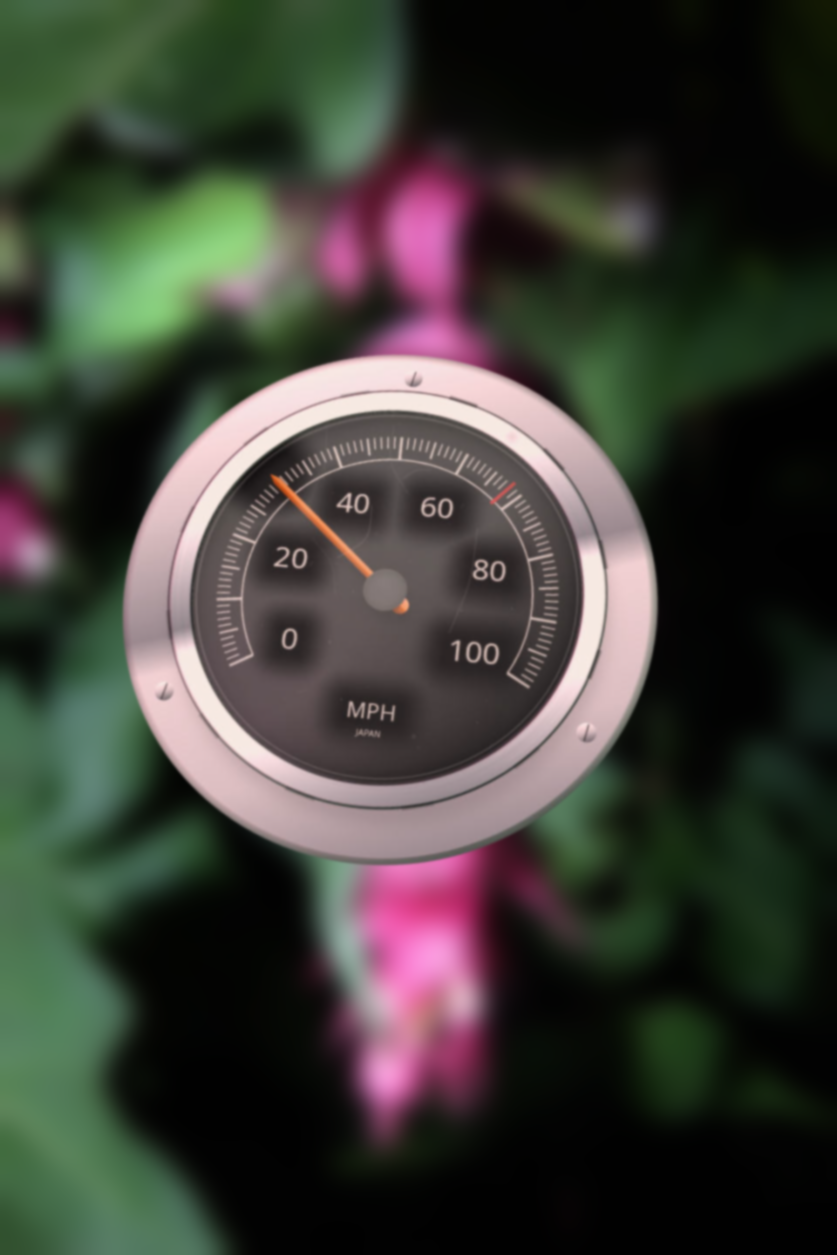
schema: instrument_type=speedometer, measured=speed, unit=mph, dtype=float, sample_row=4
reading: 30
